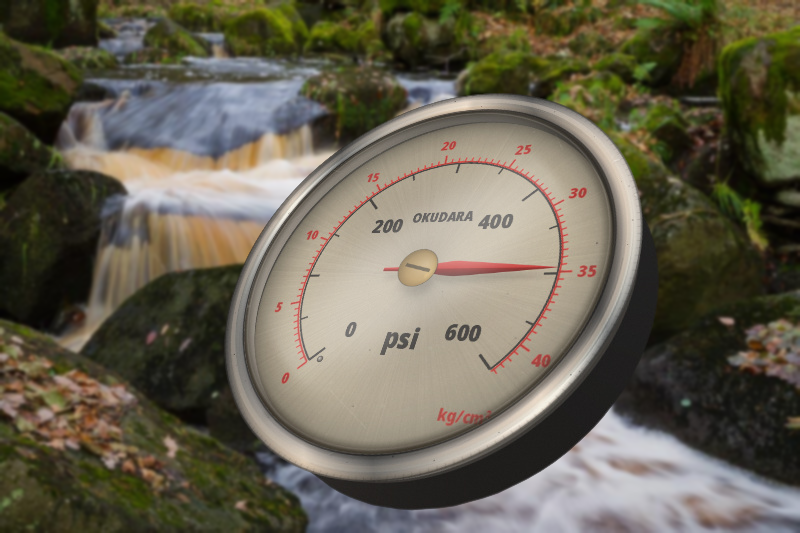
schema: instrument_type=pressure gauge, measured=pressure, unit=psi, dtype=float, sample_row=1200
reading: 500
